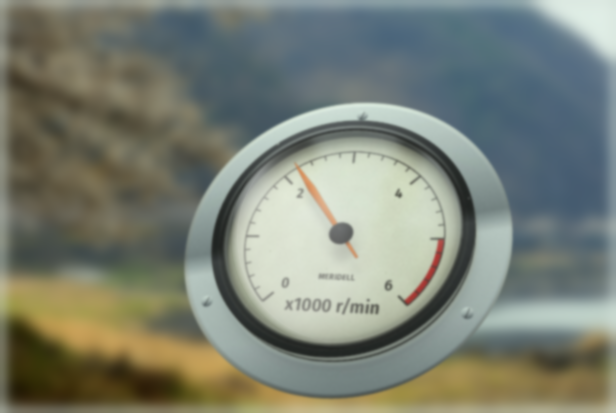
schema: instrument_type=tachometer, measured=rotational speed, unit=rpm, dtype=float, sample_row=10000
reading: 2200
